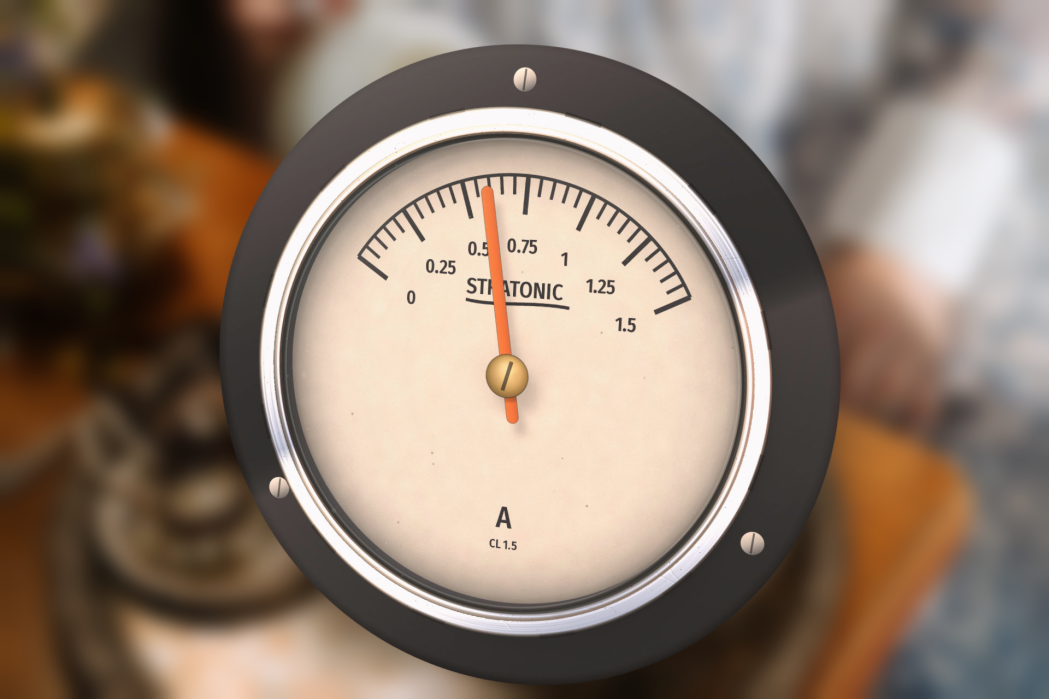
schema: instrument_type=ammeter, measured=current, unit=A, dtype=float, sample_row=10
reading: 0.6
